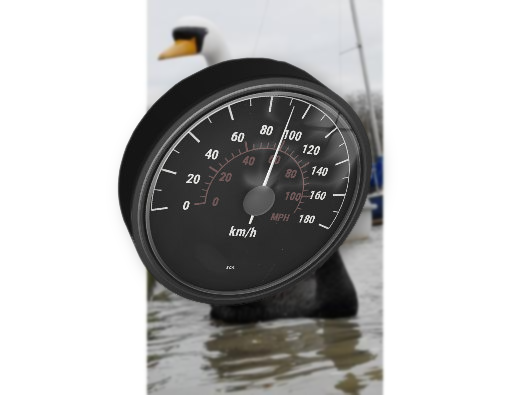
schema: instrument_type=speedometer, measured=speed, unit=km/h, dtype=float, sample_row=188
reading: 90
